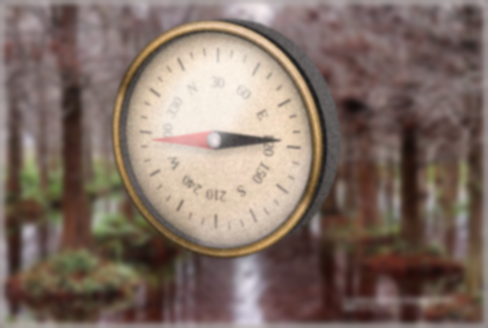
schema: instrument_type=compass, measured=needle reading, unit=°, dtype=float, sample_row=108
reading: 295
